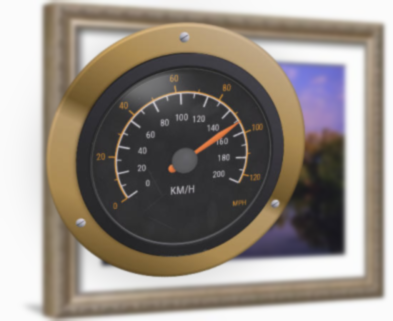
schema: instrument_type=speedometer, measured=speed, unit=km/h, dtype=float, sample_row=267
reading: 150
